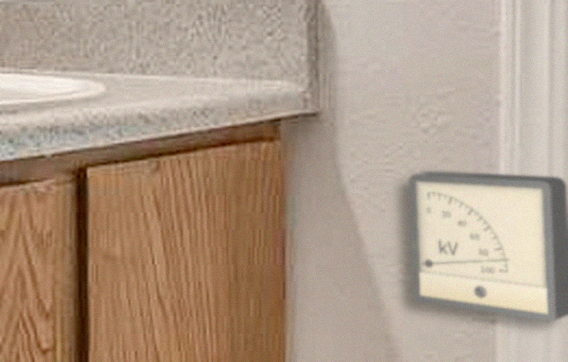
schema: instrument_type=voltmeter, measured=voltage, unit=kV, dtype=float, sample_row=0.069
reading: 90
